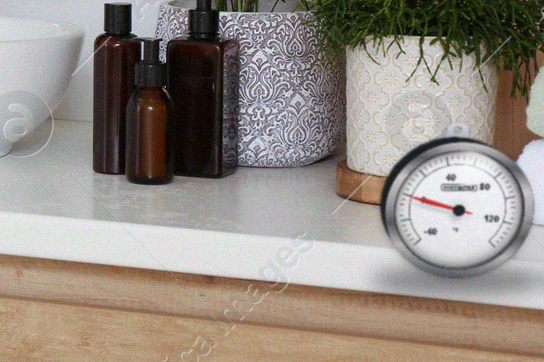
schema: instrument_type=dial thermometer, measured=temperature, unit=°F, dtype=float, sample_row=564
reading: 0
